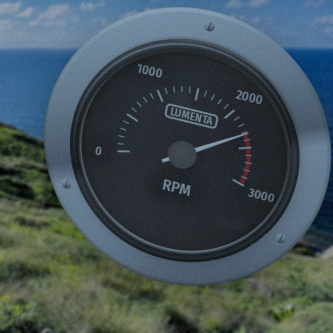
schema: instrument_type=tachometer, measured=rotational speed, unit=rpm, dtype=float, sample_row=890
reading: 2300
